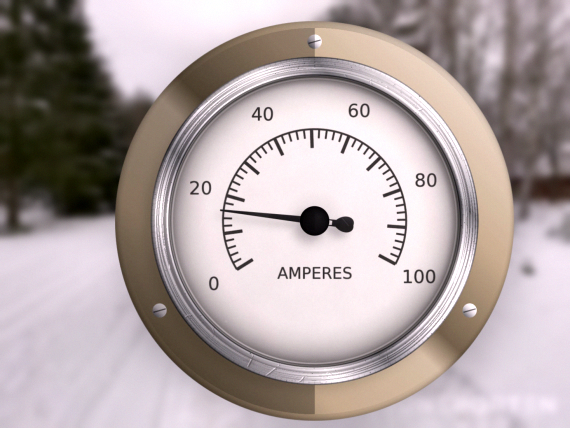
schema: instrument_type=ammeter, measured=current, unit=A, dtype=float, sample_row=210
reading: 16
